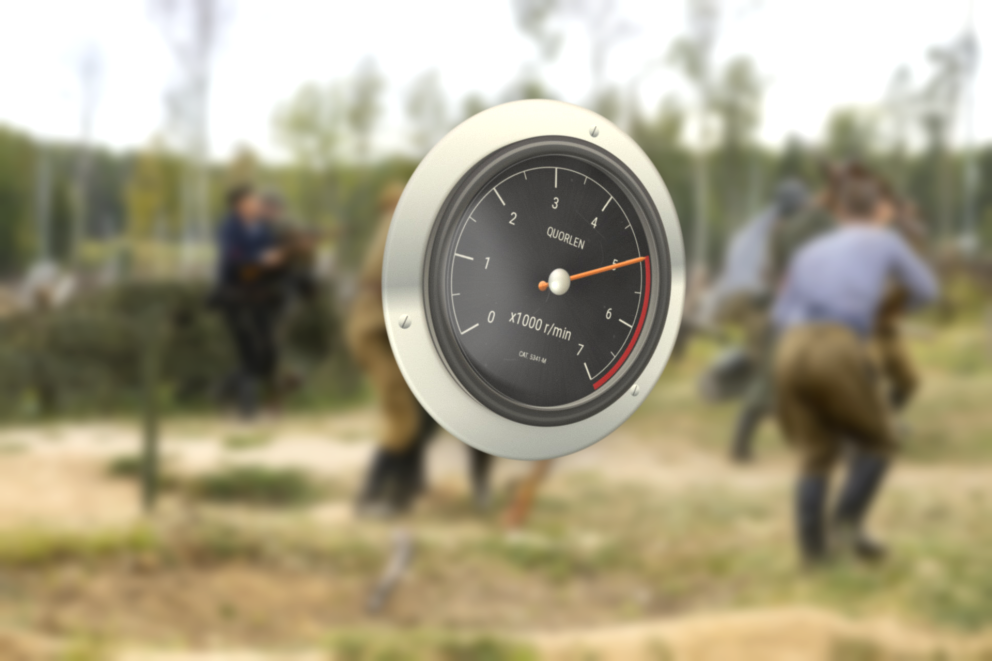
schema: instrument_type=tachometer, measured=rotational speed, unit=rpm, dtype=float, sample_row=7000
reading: 5000
